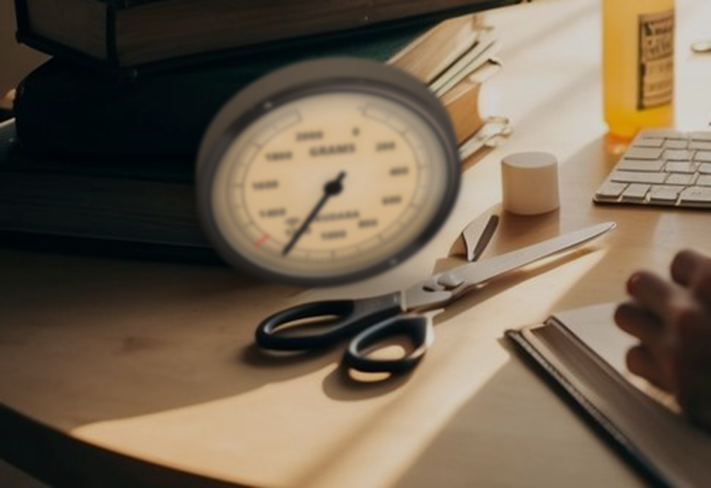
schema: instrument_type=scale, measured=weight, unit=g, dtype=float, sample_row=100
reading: 1200
